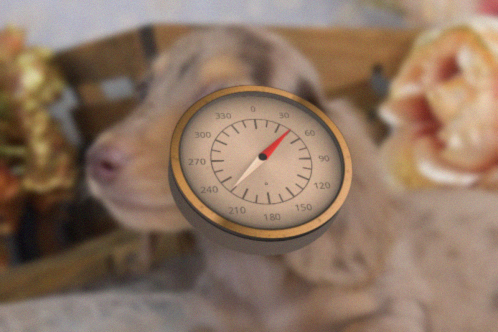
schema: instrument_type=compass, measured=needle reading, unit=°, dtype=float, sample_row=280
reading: 45
